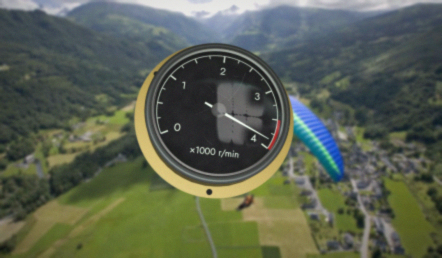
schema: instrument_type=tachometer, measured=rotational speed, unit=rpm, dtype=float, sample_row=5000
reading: 3875
